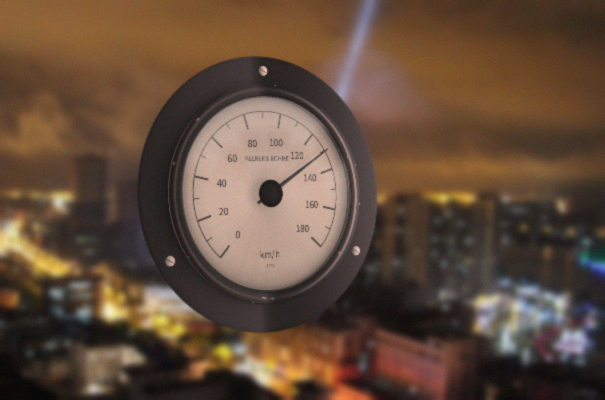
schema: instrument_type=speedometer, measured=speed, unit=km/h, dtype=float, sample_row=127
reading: 130
